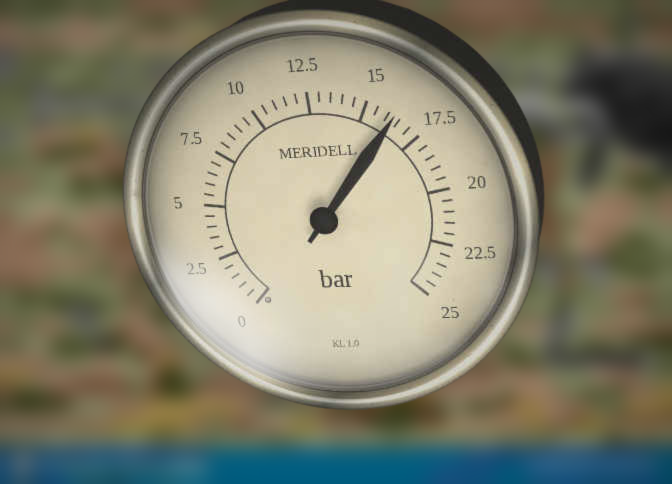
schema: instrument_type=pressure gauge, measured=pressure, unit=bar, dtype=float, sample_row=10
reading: 16.25
